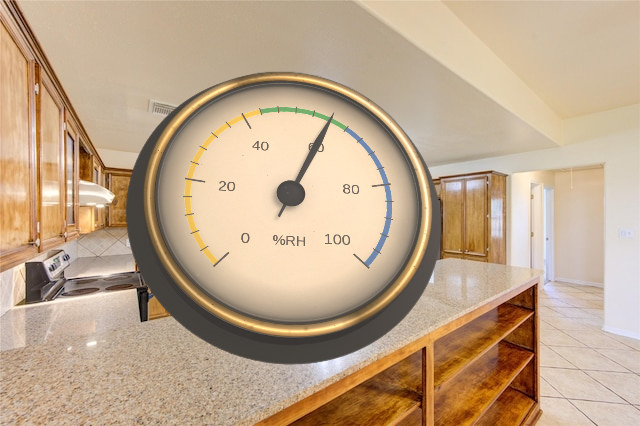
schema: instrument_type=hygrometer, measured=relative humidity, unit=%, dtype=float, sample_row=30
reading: 60
